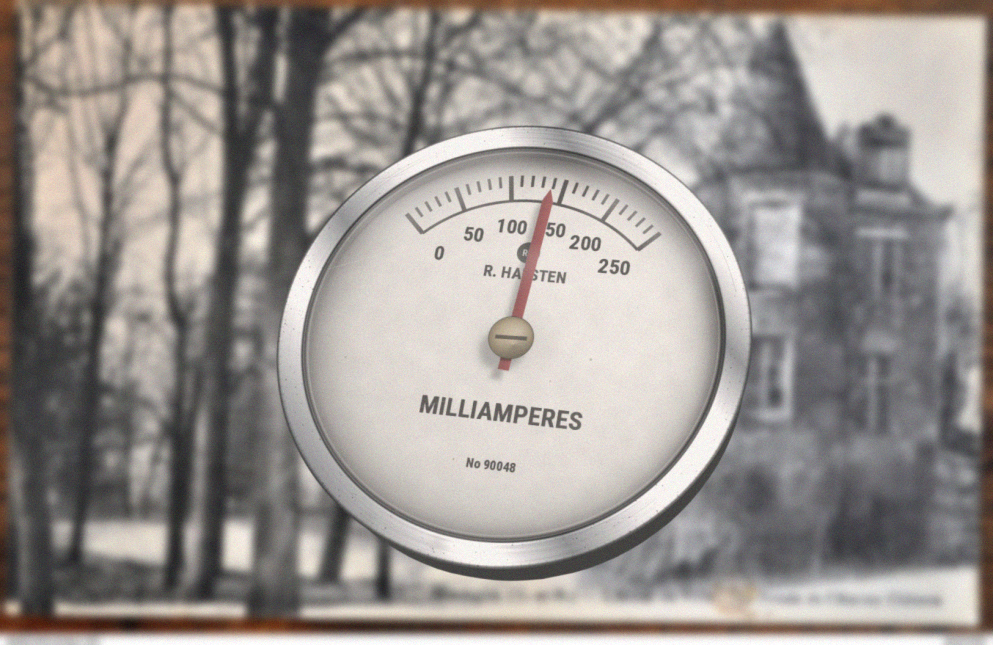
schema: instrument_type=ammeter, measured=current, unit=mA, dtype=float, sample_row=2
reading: 140
